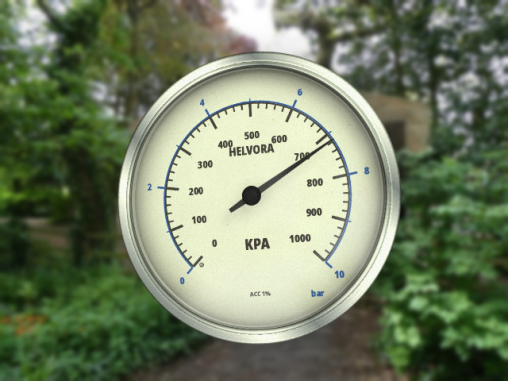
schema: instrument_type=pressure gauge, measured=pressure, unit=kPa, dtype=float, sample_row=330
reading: 720
